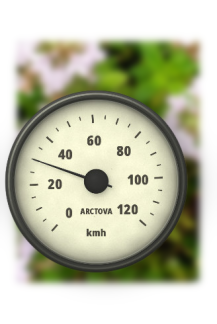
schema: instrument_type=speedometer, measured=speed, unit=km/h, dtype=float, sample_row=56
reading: 30
